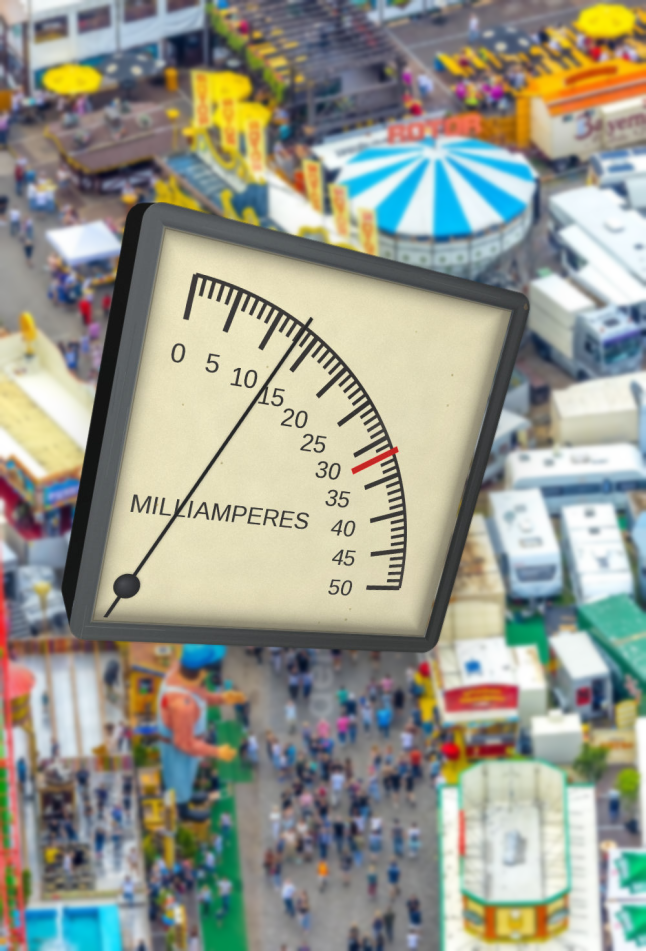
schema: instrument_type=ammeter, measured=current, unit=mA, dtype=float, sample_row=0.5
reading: 13
